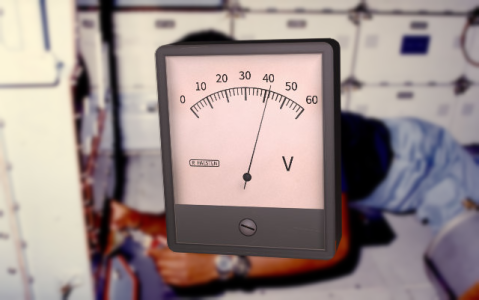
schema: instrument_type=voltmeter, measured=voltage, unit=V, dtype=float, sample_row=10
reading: 42
